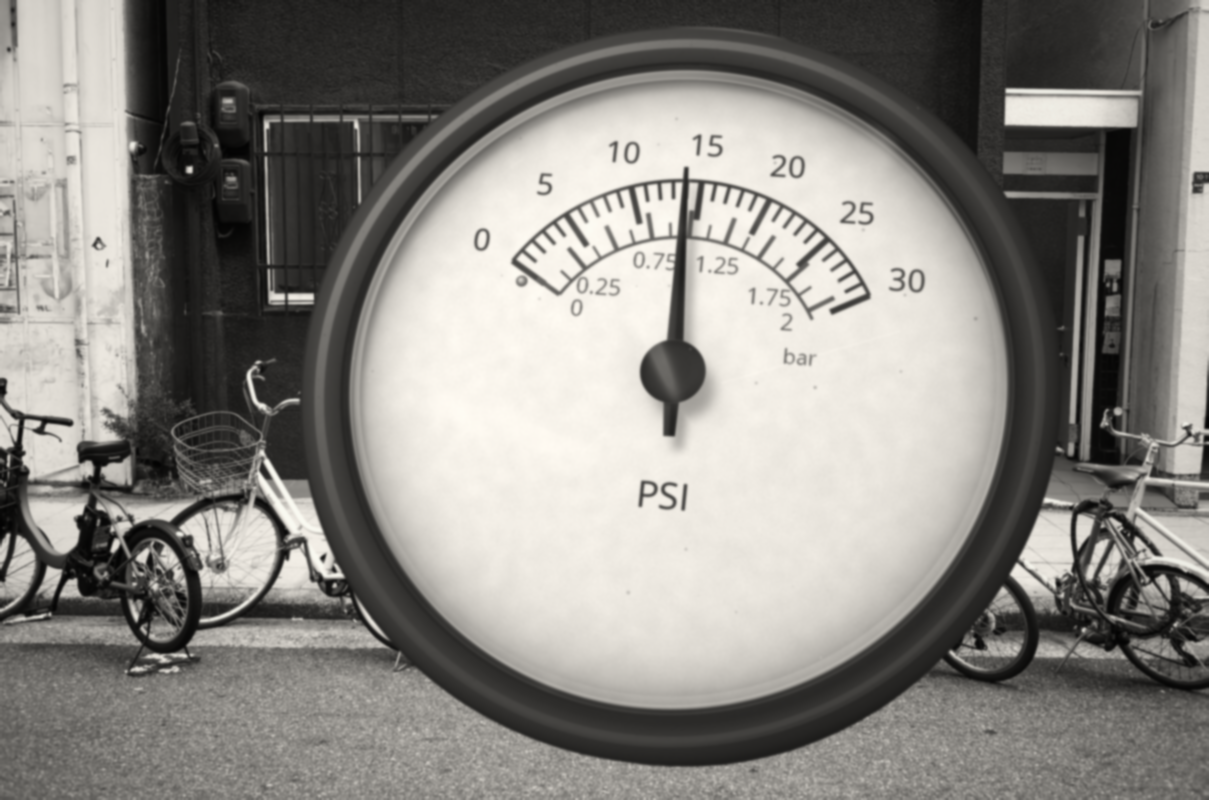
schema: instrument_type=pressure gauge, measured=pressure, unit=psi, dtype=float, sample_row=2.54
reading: 14
